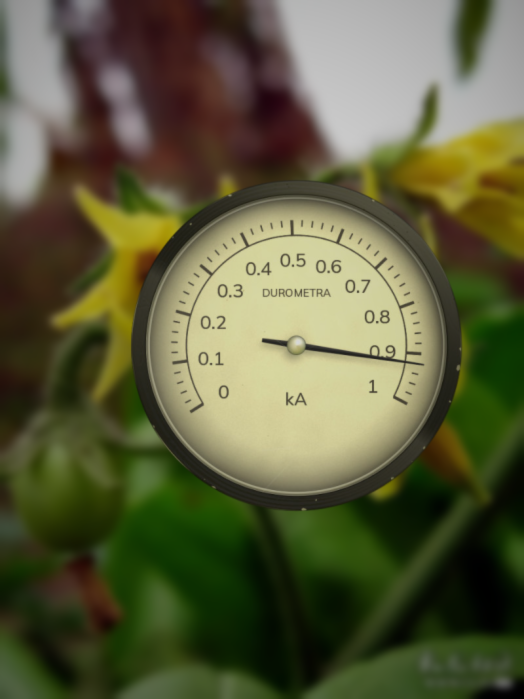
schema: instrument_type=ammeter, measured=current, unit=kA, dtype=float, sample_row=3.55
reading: 0.92
